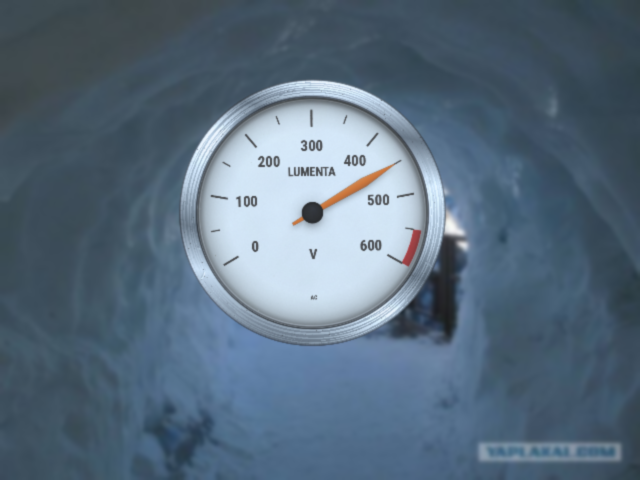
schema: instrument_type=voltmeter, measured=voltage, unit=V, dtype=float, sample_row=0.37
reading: 450
